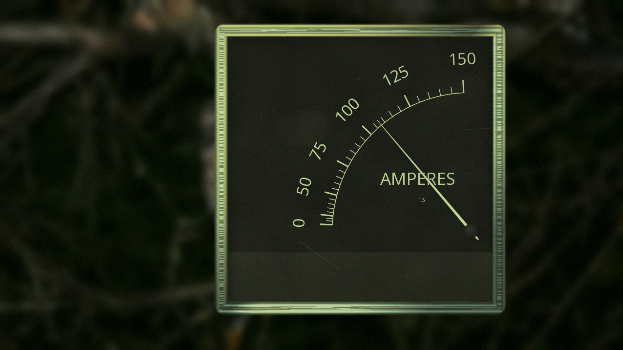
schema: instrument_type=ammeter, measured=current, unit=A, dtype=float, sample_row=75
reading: 107.5
